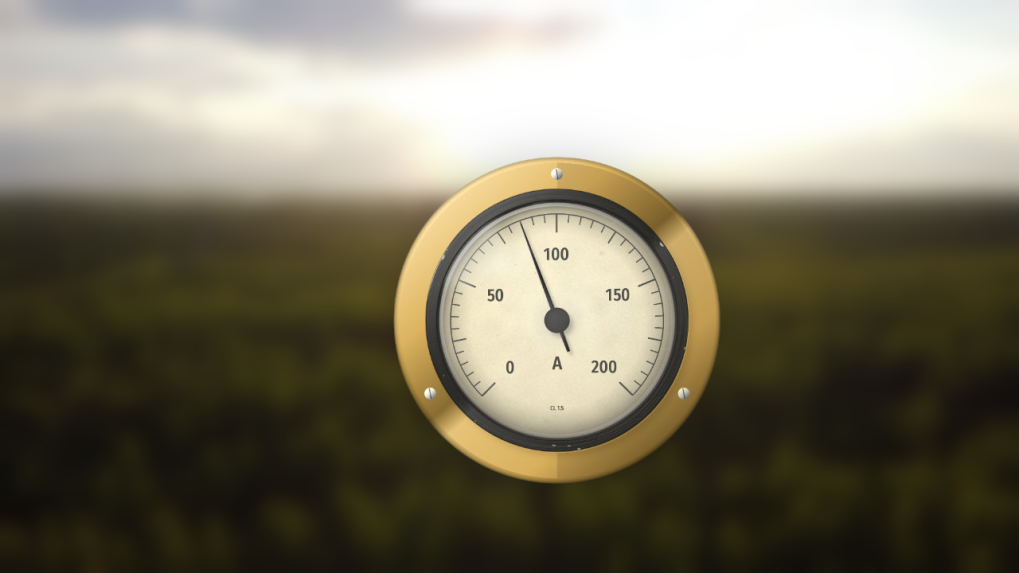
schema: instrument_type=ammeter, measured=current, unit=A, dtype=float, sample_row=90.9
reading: 85
